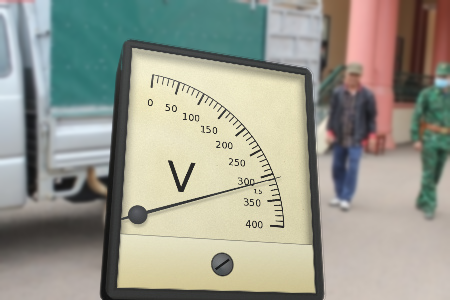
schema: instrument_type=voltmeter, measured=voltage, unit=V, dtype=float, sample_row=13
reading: 310
